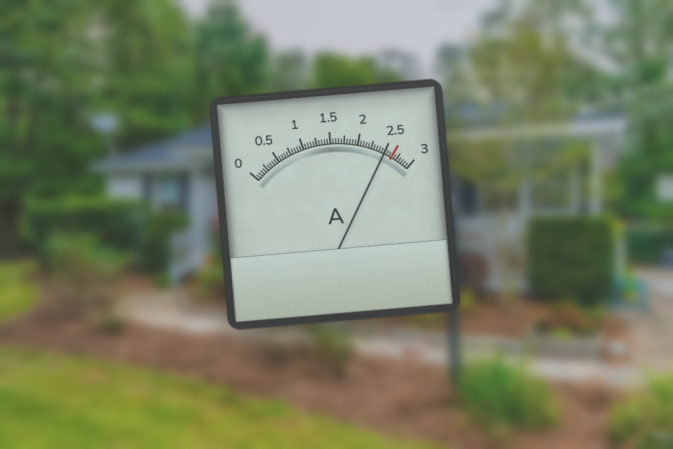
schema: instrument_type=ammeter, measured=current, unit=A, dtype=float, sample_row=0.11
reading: 2.5
